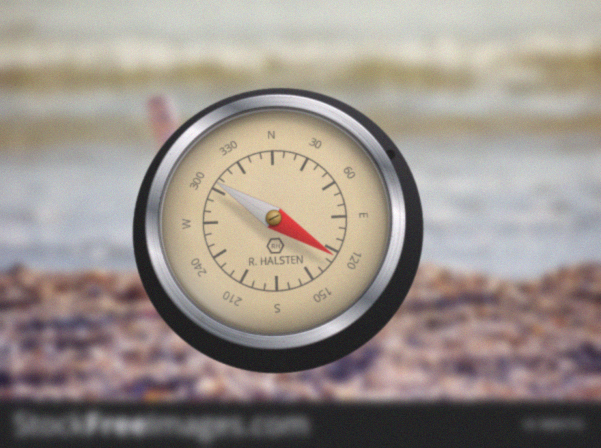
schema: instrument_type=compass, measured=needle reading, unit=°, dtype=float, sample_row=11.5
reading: 125
